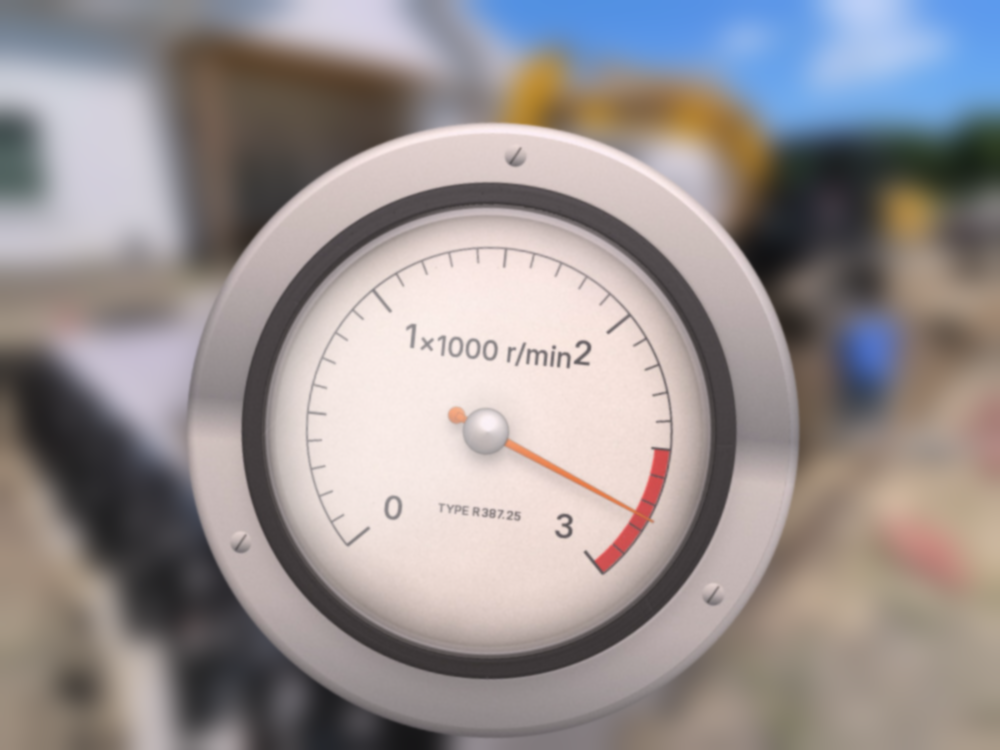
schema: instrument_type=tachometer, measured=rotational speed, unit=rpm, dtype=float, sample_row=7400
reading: 2750
